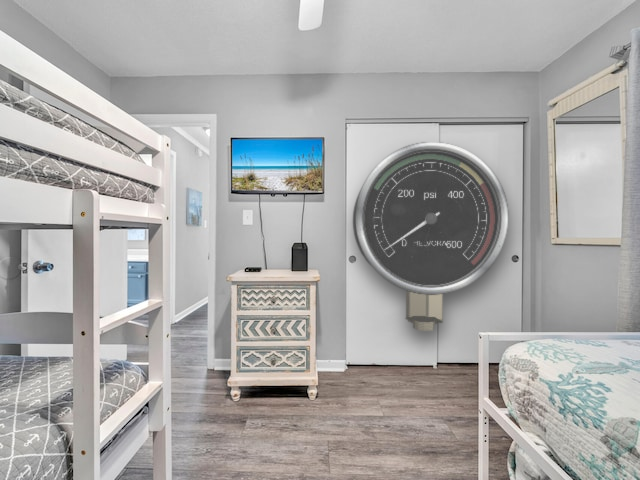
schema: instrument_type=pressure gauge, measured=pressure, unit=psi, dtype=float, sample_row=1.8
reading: 20
